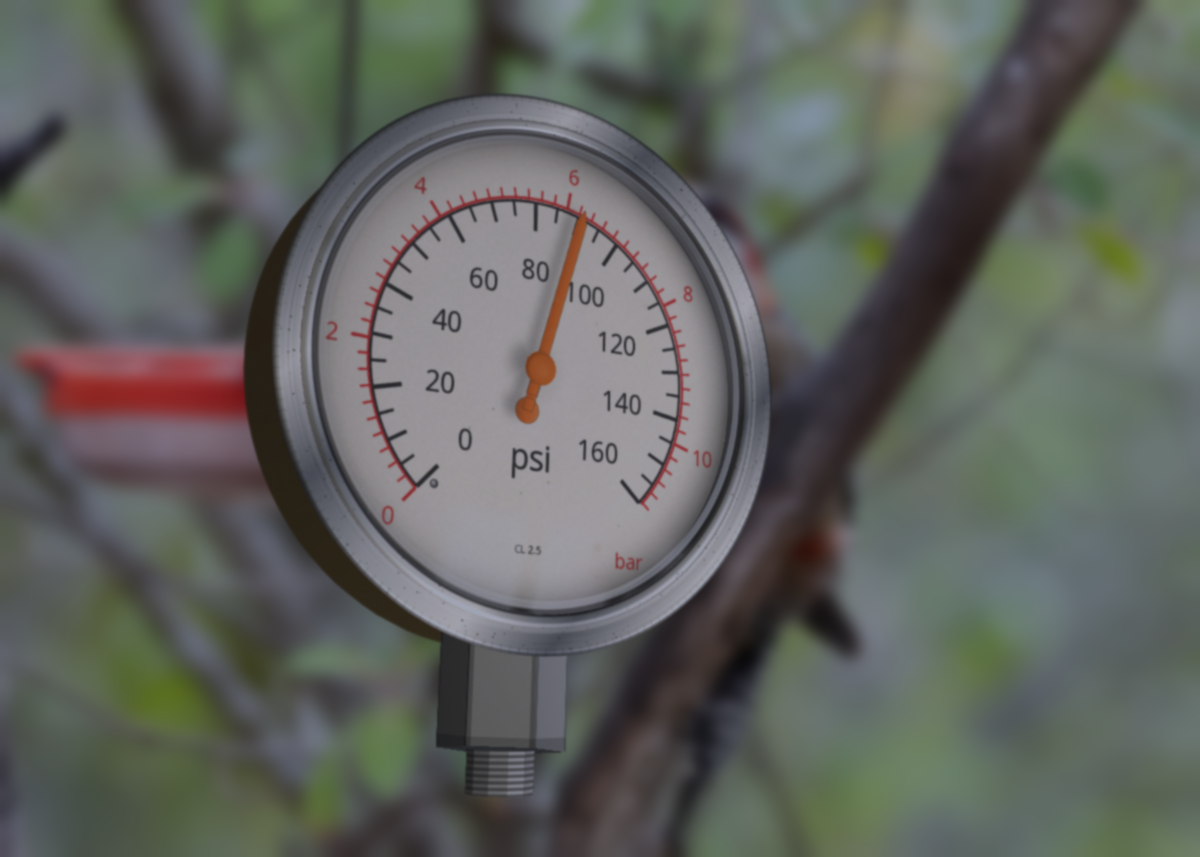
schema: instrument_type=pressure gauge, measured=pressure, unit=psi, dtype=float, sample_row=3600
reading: 90
